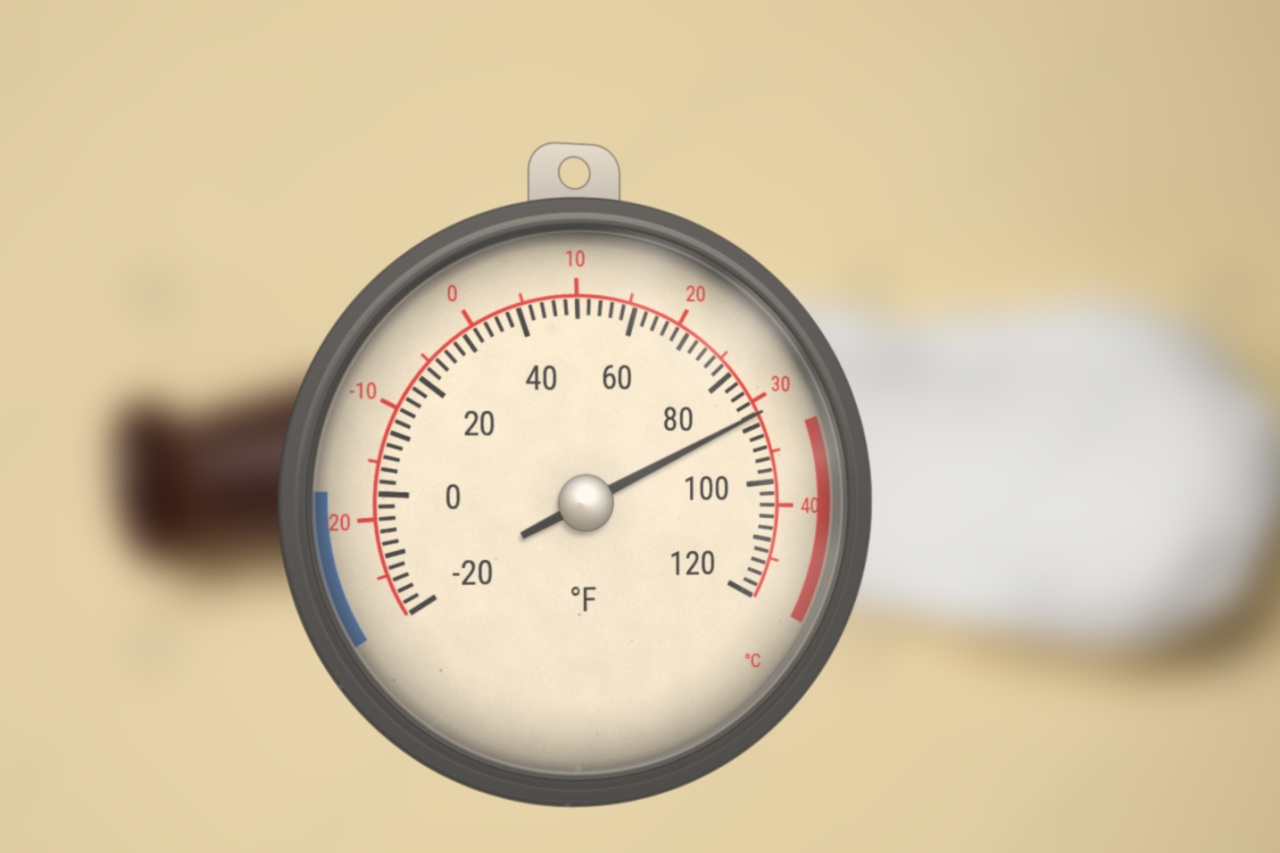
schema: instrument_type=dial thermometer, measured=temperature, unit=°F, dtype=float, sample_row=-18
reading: 88
